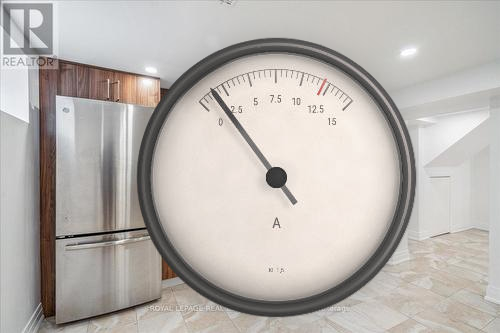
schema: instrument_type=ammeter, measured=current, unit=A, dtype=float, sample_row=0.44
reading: 1.5
